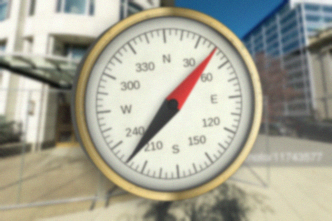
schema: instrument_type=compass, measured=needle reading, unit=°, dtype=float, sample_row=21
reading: 45
